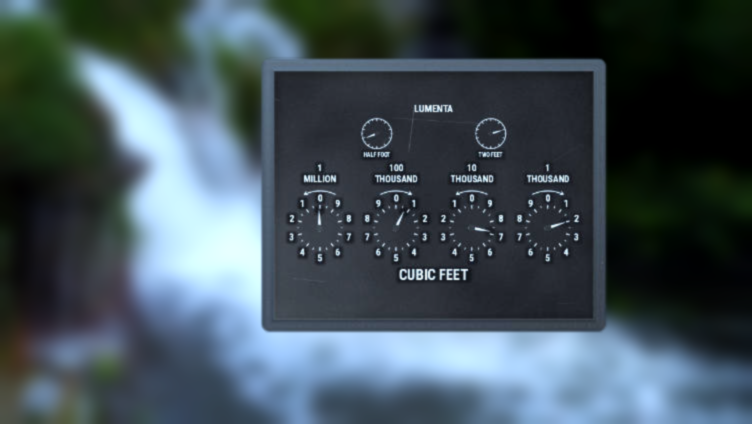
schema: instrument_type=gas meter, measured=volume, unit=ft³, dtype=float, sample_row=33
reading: 7200
